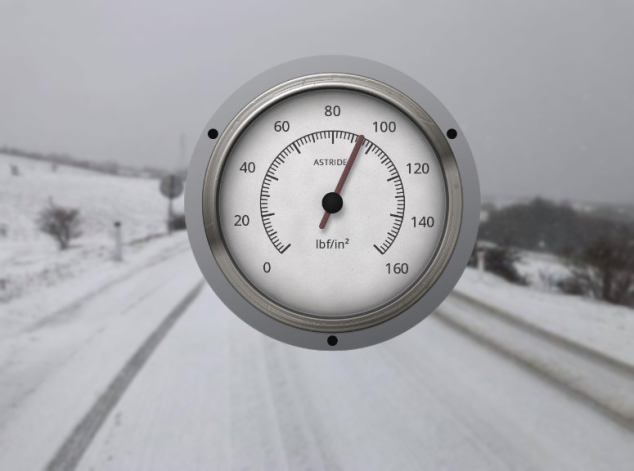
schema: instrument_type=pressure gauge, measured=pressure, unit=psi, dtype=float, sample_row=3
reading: 94
